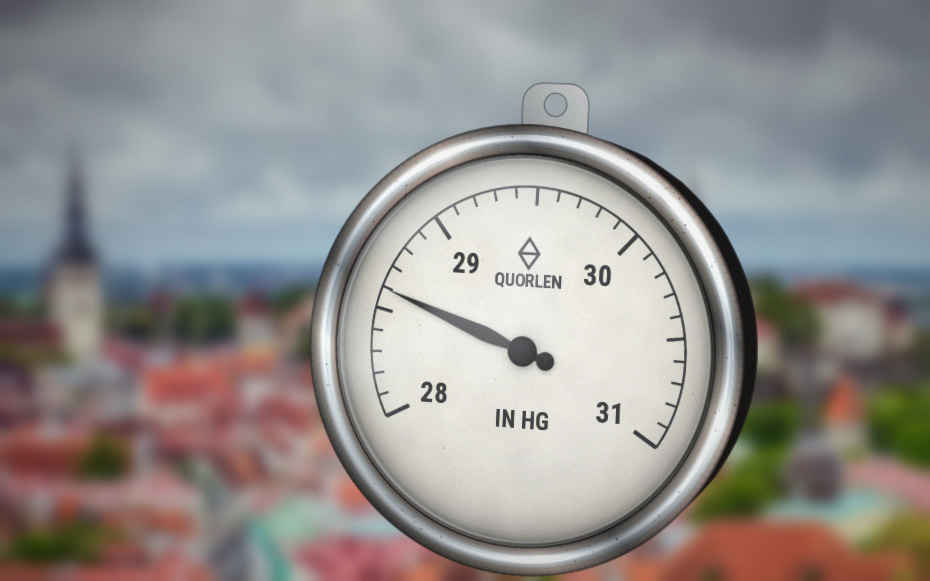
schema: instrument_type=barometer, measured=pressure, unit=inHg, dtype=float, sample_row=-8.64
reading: 28.6
